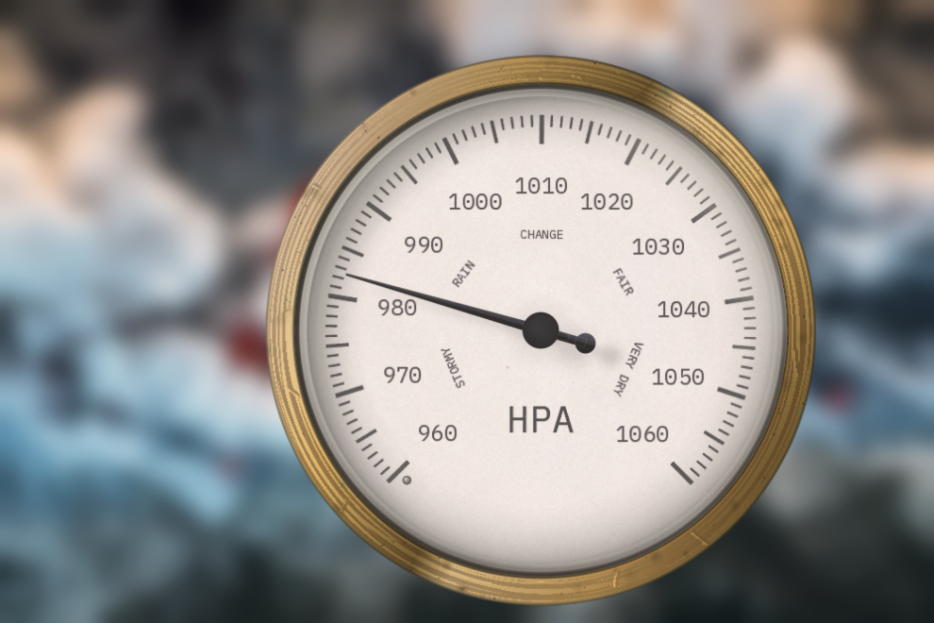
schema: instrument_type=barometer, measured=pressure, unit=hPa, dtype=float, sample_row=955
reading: 982.5
